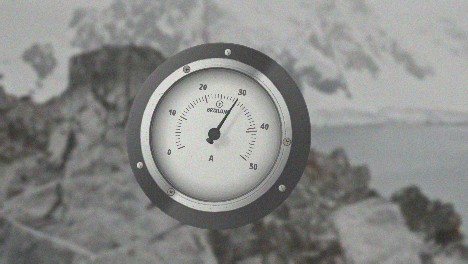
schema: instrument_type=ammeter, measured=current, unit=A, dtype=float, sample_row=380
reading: 30
